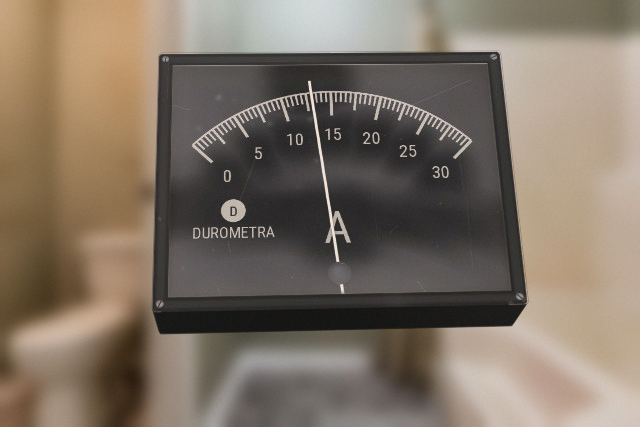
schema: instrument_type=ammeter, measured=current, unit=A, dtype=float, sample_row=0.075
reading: 13
